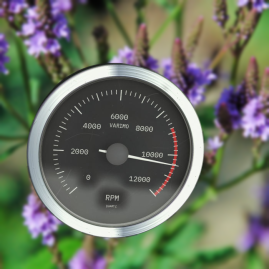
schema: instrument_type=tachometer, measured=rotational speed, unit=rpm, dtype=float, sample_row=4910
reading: 10400
